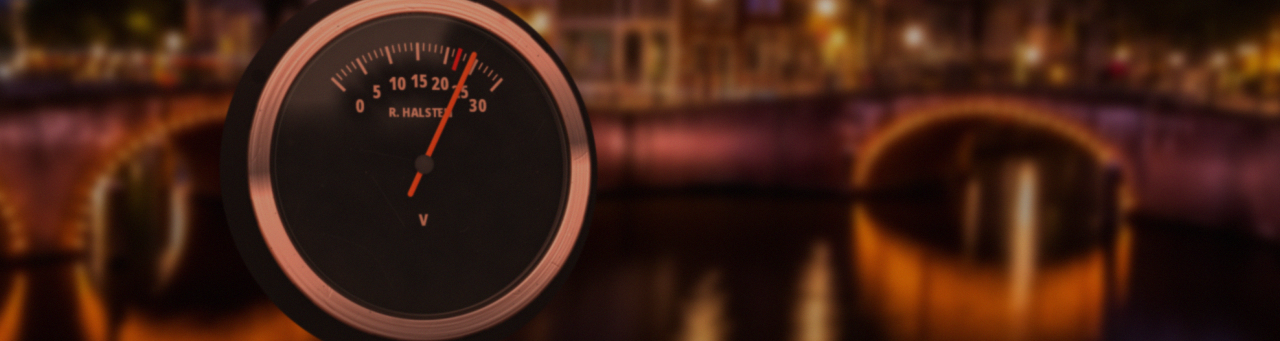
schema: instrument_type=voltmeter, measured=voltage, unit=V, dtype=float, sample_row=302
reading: 24
